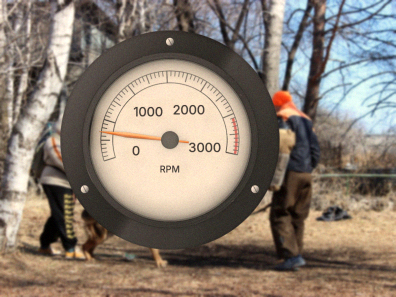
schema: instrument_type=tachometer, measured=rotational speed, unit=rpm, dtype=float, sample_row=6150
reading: 350
